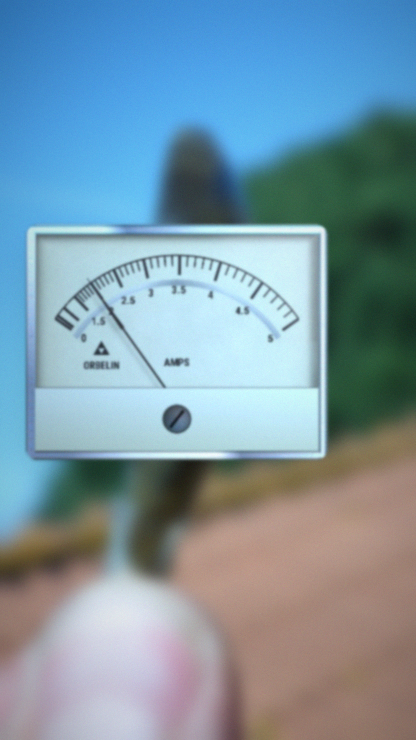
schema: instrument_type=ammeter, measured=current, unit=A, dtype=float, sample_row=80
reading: 2
